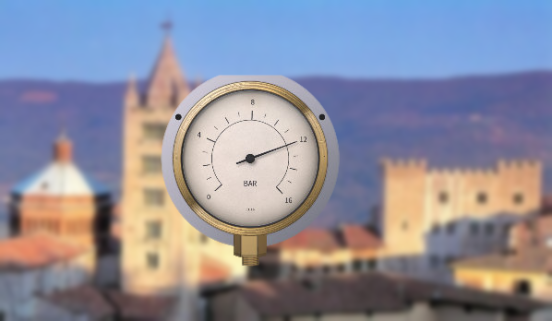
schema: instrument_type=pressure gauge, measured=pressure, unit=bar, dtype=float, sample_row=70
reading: 12
